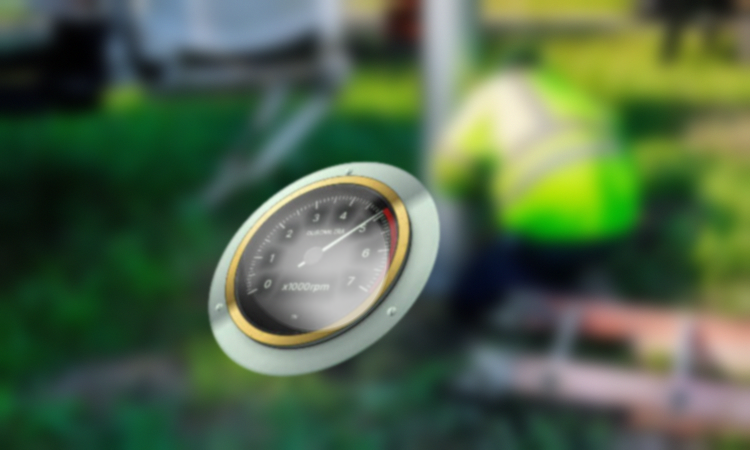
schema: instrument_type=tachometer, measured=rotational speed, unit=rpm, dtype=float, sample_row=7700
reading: 5000
